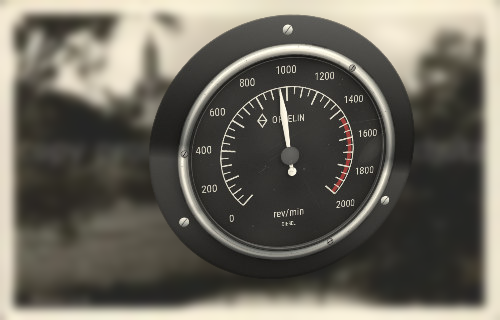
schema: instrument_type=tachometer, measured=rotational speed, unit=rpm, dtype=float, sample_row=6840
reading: 950
